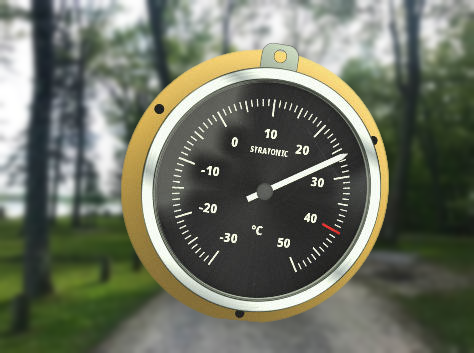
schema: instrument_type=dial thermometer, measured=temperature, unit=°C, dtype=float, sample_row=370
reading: 26
